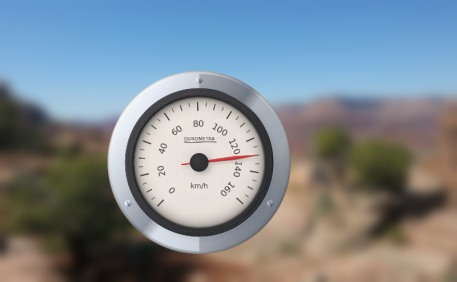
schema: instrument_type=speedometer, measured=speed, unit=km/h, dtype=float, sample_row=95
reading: 130
